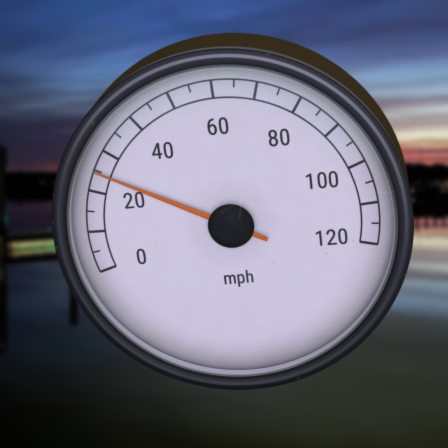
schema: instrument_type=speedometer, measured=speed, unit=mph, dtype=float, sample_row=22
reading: 25
